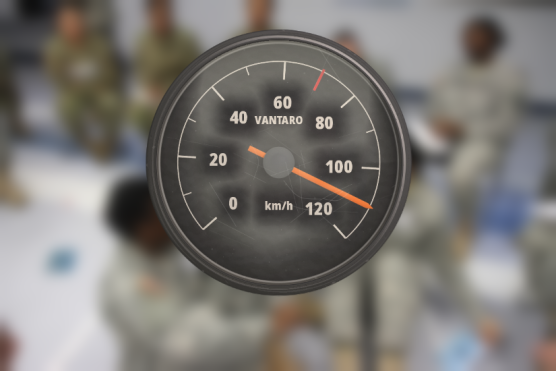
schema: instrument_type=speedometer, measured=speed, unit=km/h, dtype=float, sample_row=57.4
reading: 110
